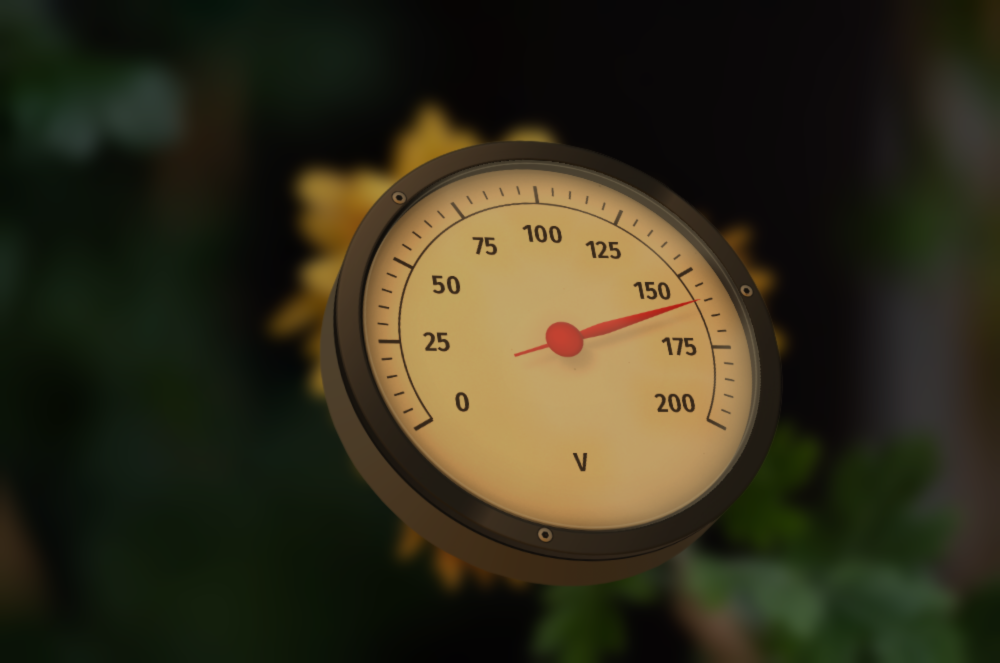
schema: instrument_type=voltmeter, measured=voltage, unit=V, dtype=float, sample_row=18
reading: 160
